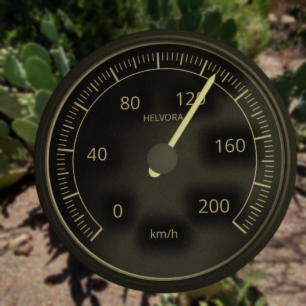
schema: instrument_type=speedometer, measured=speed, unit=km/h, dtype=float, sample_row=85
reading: 126
